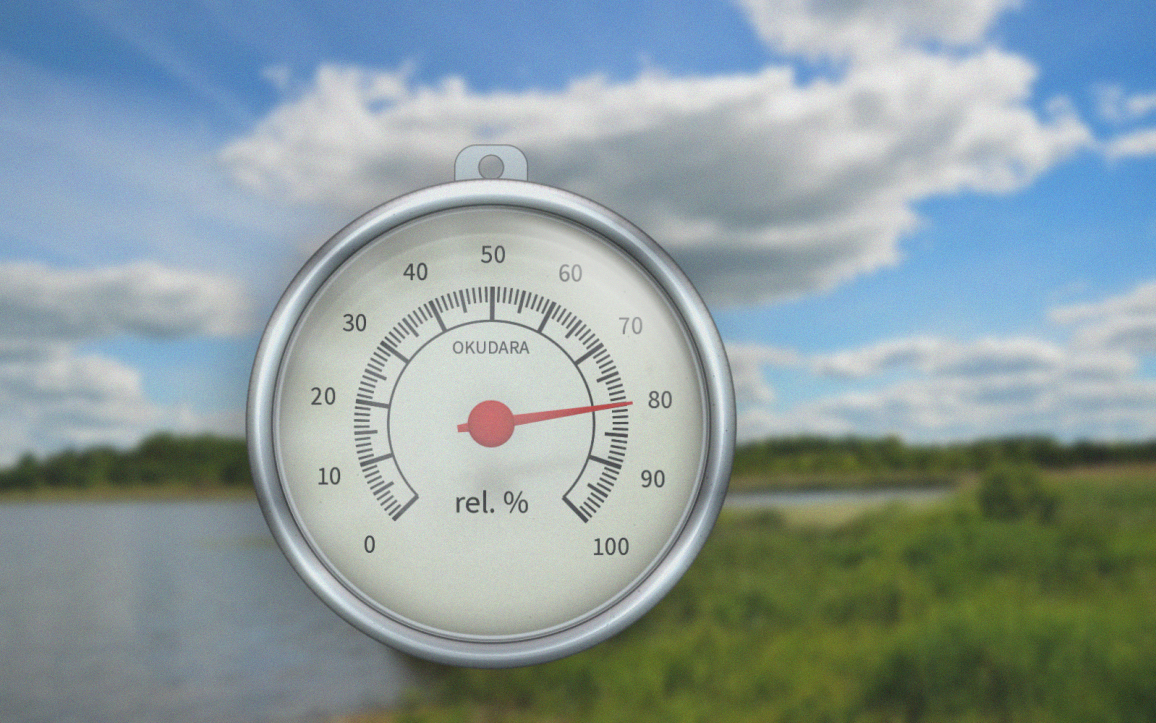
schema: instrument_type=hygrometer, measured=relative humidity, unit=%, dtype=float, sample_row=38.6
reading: 80
